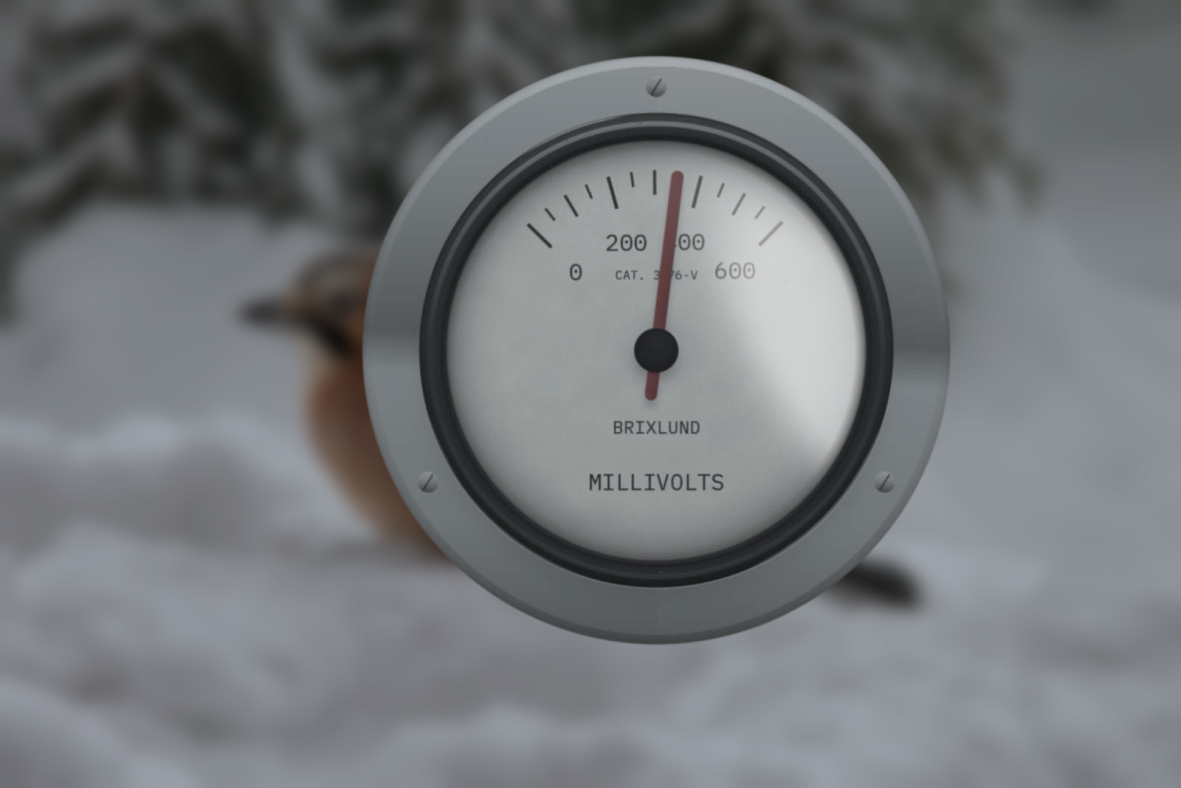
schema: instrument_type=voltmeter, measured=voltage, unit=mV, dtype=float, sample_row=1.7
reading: 350
